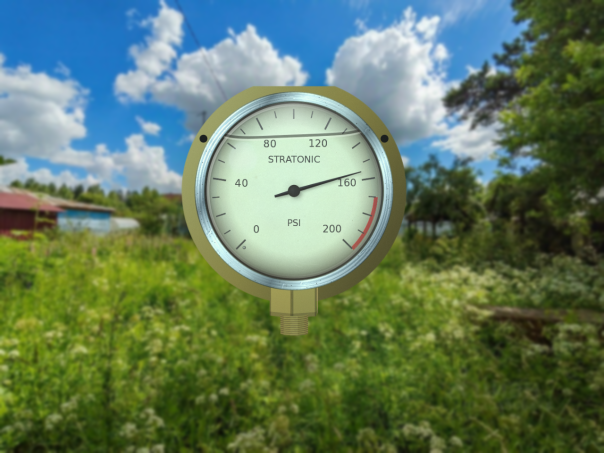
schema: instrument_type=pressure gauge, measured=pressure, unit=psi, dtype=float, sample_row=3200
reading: 155
